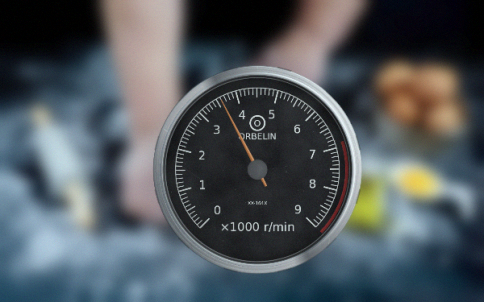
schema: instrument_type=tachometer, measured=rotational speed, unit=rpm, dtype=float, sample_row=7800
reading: 3600
